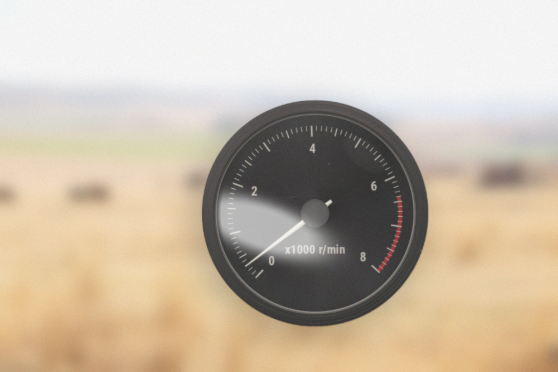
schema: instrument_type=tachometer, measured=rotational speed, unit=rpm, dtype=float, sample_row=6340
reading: 300
